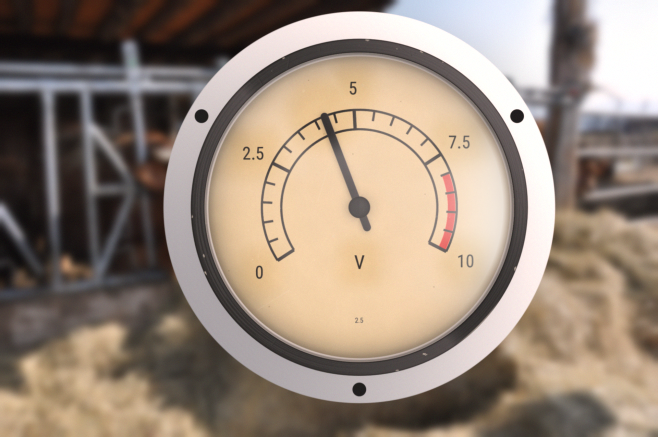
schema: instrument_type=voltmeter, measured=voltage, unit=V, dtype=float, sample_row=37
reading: 4.25
